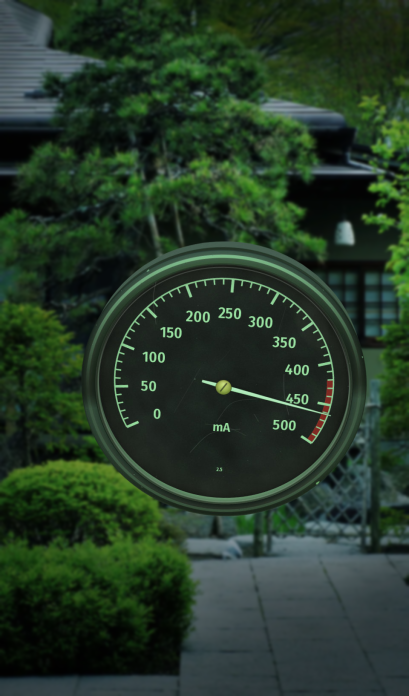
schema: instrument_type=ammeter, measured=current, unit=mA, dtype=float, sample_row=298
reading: 460
